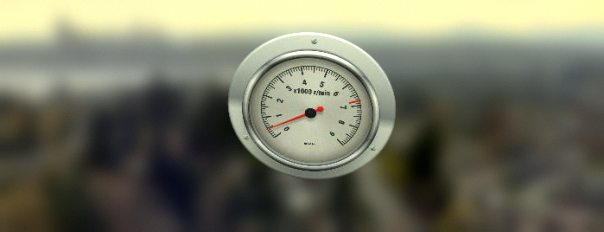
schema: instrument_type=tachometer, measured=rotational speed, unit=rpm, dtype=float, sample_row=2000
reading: 500
